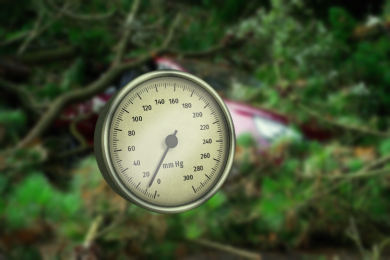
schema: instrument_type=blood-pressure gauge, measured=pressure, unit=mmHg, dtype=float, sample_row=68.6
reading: 10
